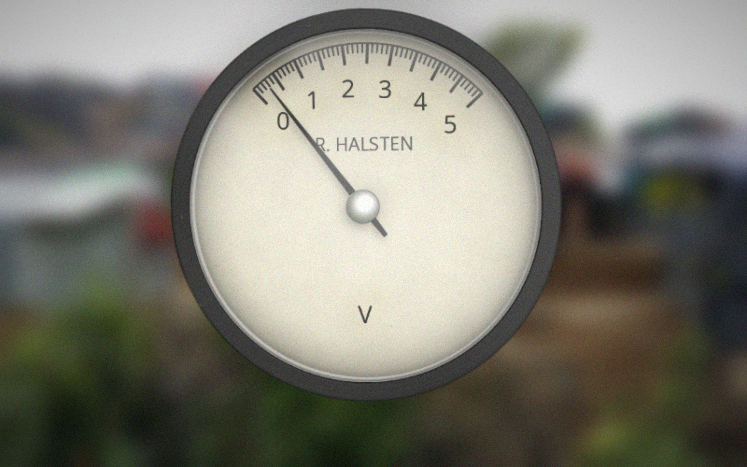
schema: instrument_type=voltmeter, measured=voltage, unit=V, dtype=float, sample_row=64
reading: 0.3
